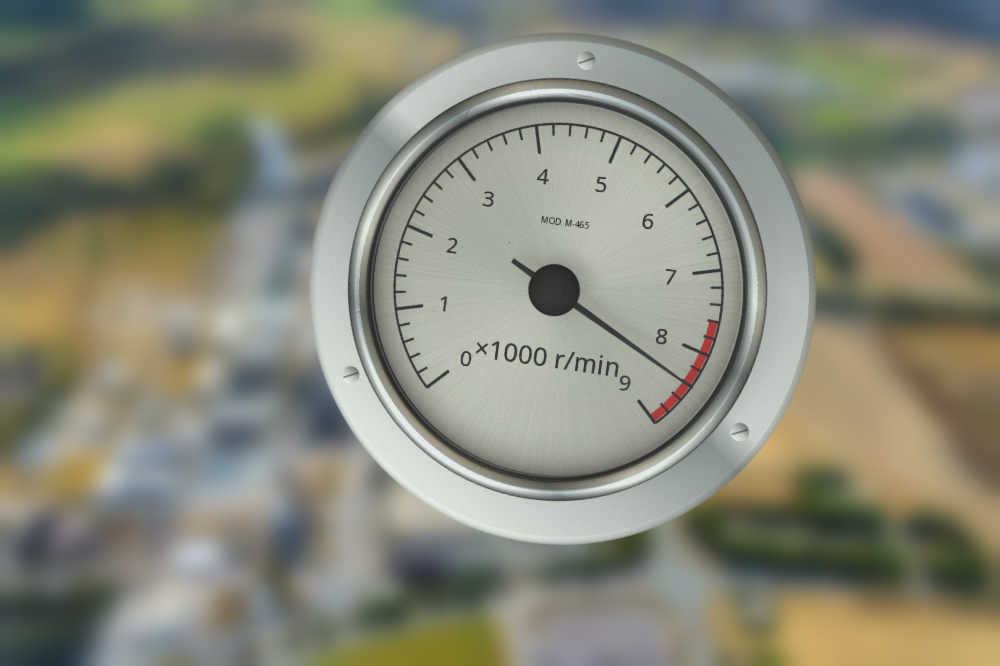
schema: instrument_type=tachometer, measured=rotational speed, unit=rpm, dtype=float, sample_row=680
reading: 8400
